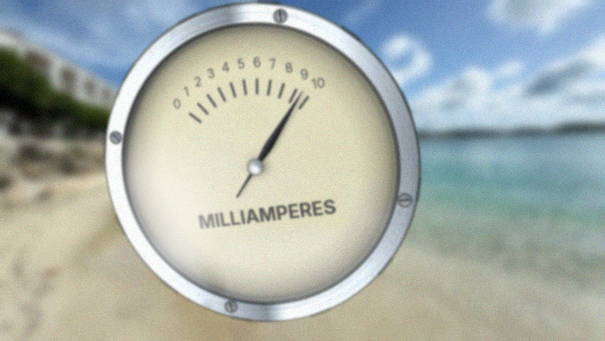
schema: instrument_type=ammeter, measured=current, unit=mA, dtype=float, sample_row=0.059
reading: 9.5
